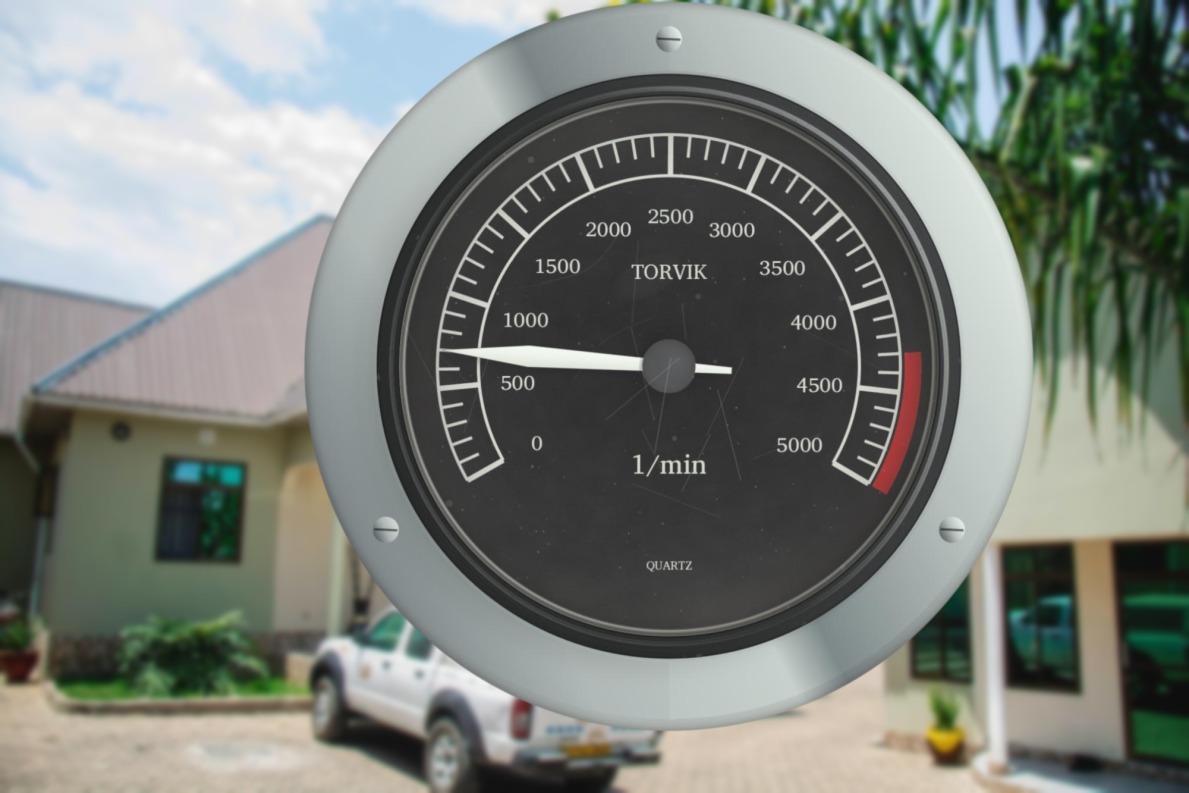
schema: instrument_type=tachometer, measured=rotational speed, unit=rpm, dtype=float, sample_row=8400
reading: 700
